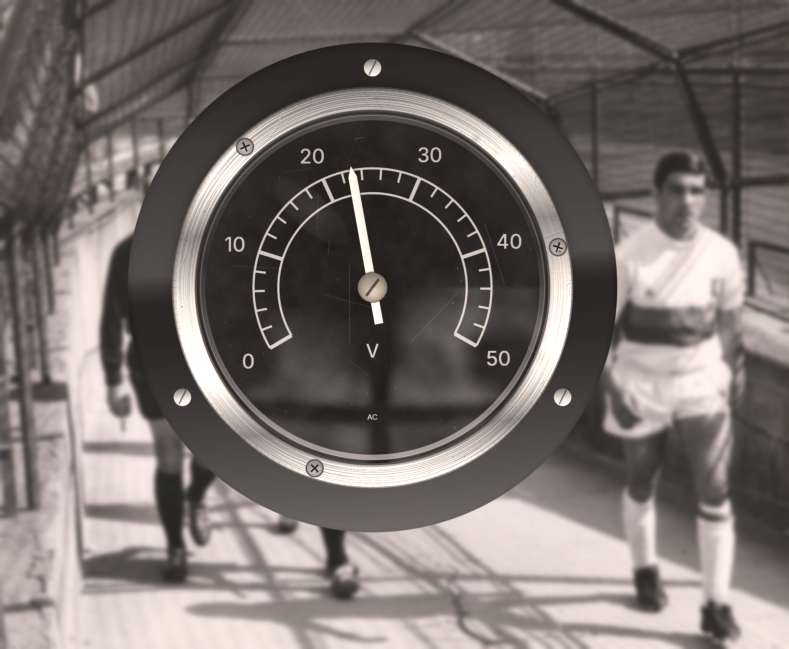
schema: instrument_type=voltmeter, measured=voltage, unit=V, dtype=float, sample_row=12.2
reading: 23
